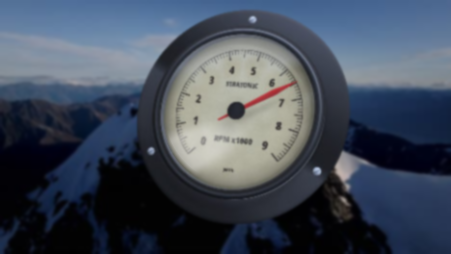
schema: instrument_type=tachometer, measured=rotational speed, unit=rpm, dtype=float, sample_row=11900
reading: 6500
